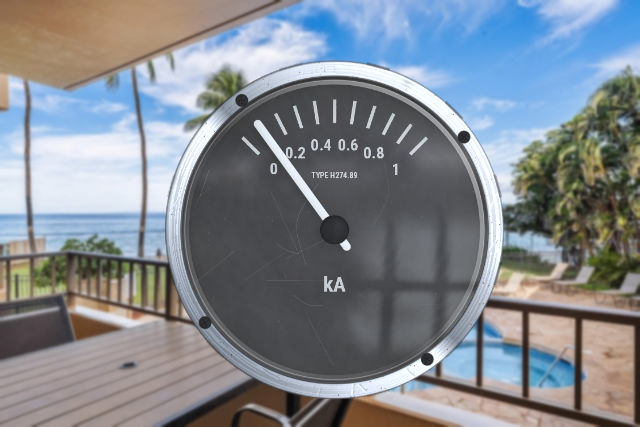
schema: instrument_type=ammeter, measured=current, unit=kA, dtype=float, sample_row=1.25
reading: 0.1
